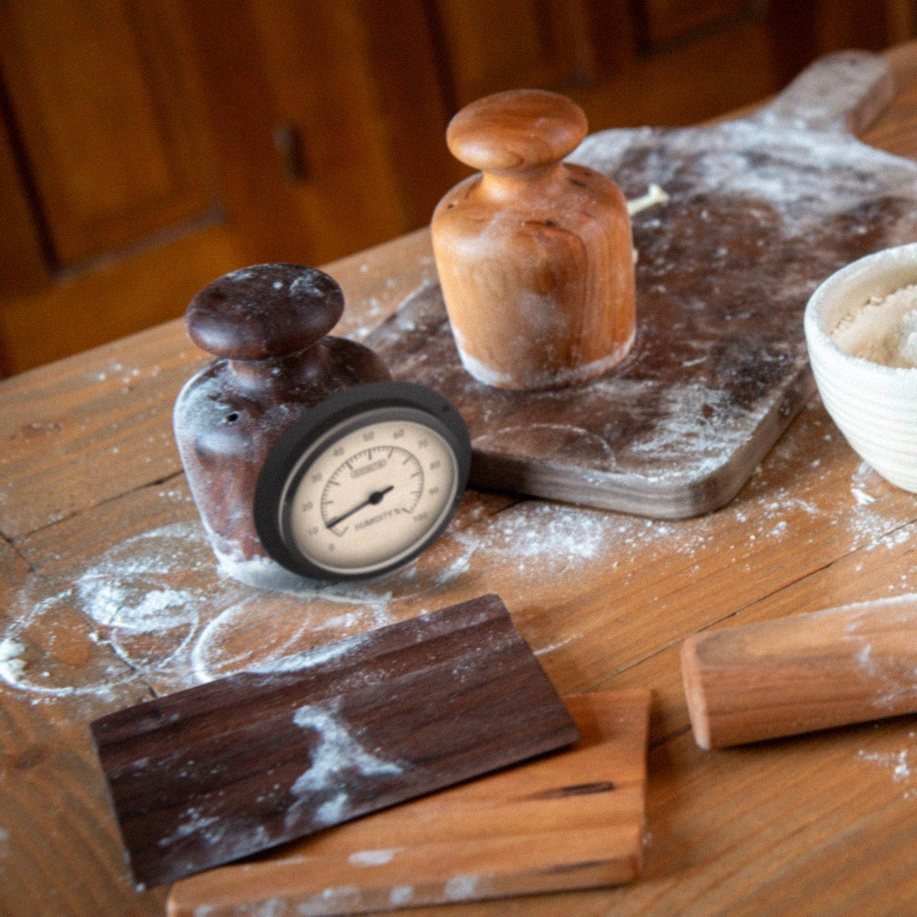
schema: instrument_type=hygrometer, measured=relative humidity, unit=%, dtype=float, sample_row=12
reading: 10
